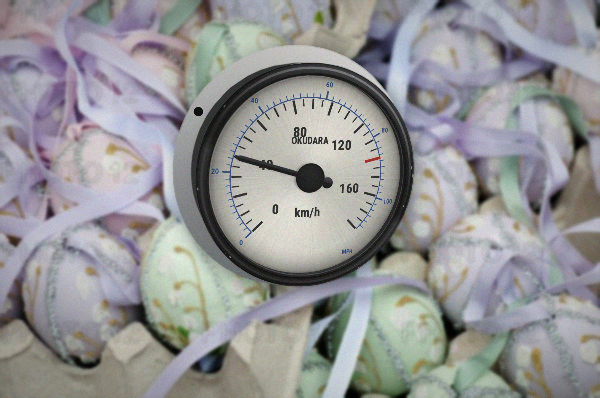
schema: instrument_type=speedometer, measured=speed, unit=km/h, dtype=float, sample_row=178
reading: 40
